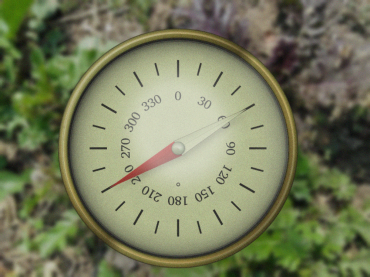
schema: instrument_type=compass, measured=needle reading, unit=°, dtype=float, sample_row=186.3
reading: 240
